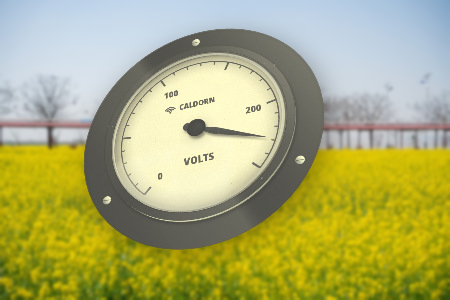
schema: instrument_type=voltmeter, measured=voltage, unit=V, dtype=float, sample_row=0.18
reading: 230
